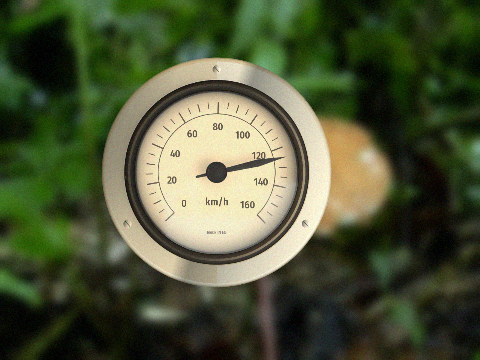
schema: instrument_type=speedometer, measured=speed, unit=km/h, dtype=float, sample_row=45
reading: 125
